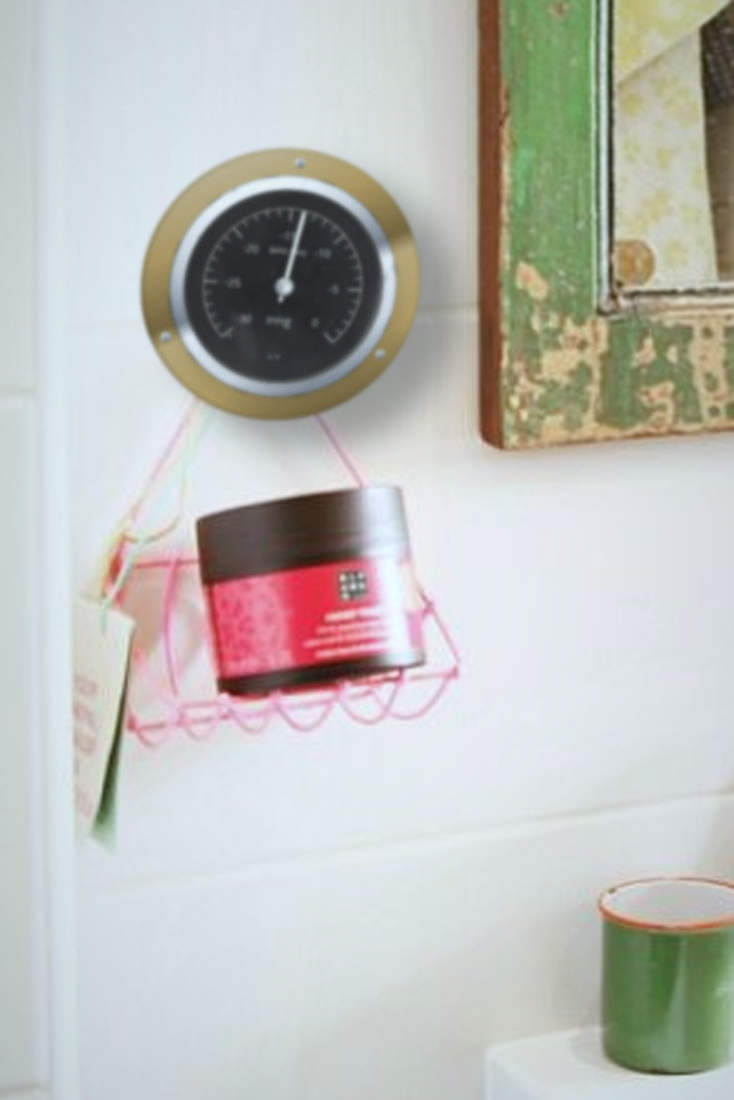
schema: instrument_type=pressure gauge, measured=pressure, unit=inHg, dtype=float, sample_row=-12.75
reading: -14
